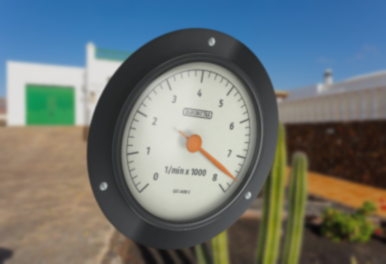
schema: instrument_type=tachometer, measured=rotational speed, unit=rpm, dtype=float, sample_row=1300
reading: 7600
